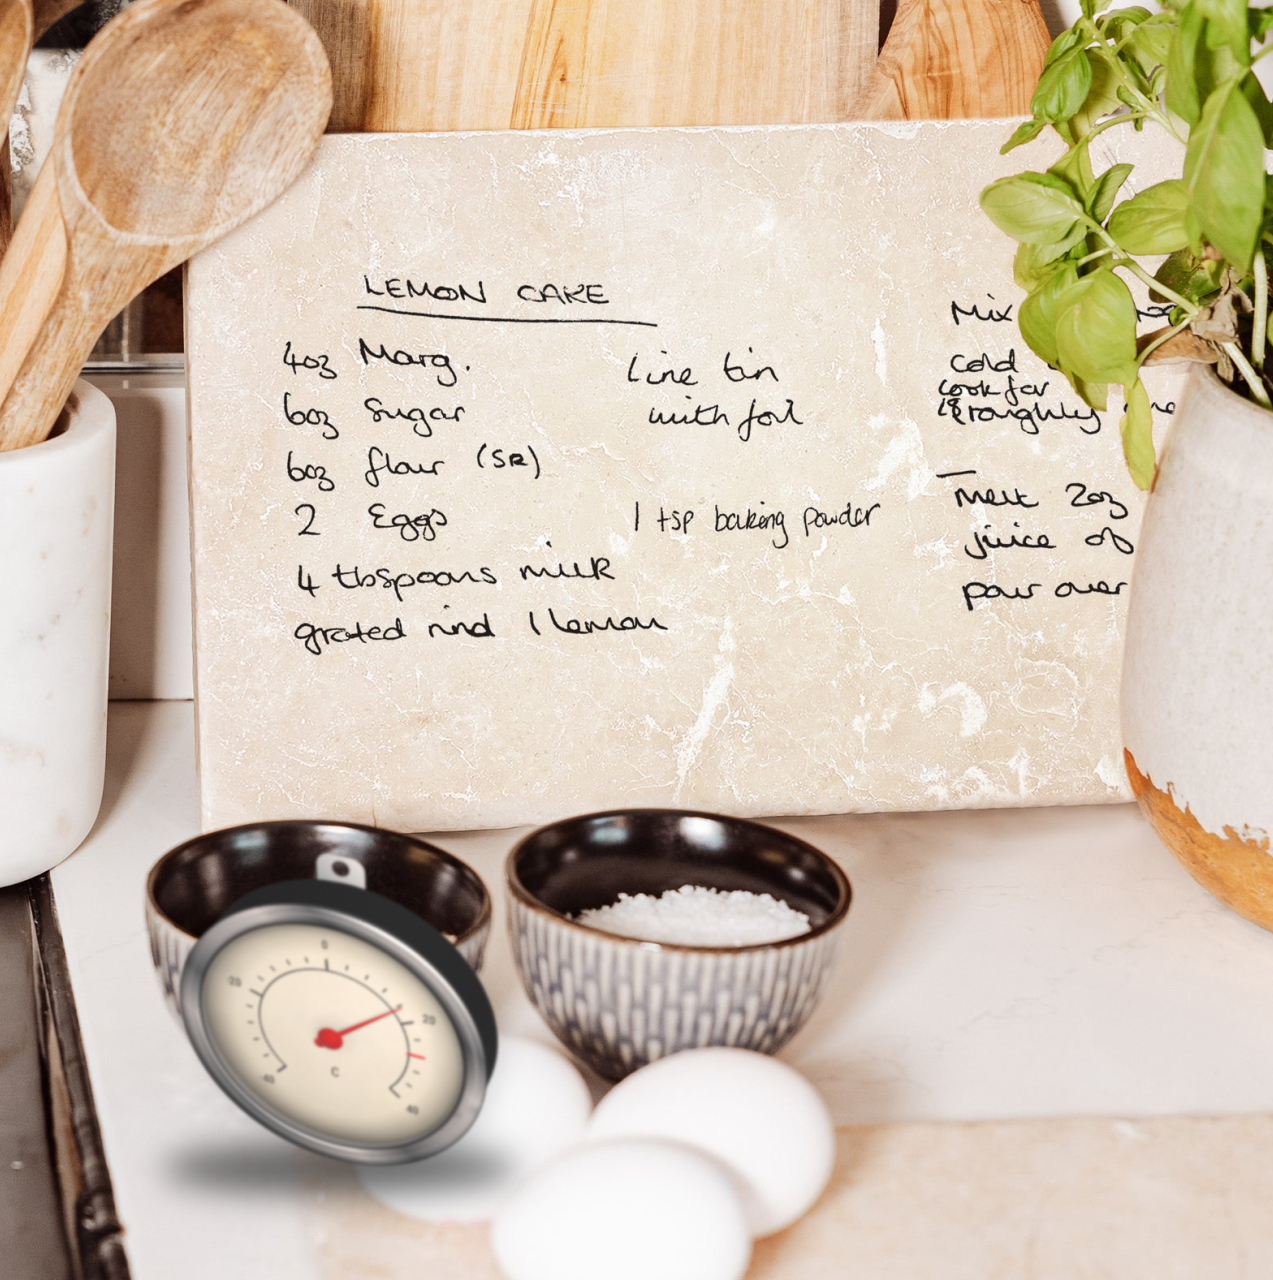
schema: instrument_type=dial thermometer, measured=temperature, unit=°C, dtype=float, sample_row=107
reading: 16
